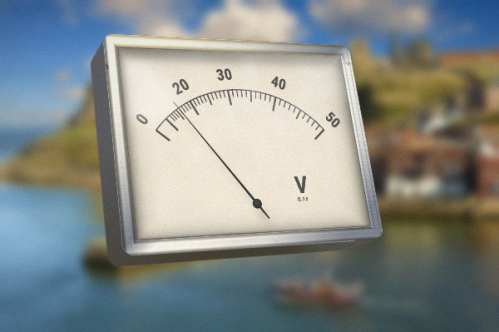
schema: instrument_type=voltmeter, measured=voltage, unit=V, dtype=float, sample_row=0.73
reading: 15
